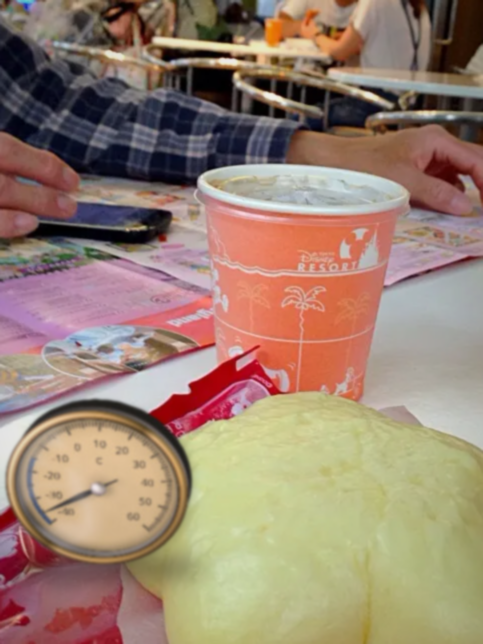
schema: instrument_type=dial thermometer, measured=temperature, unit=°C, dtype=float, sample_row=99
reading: -35
